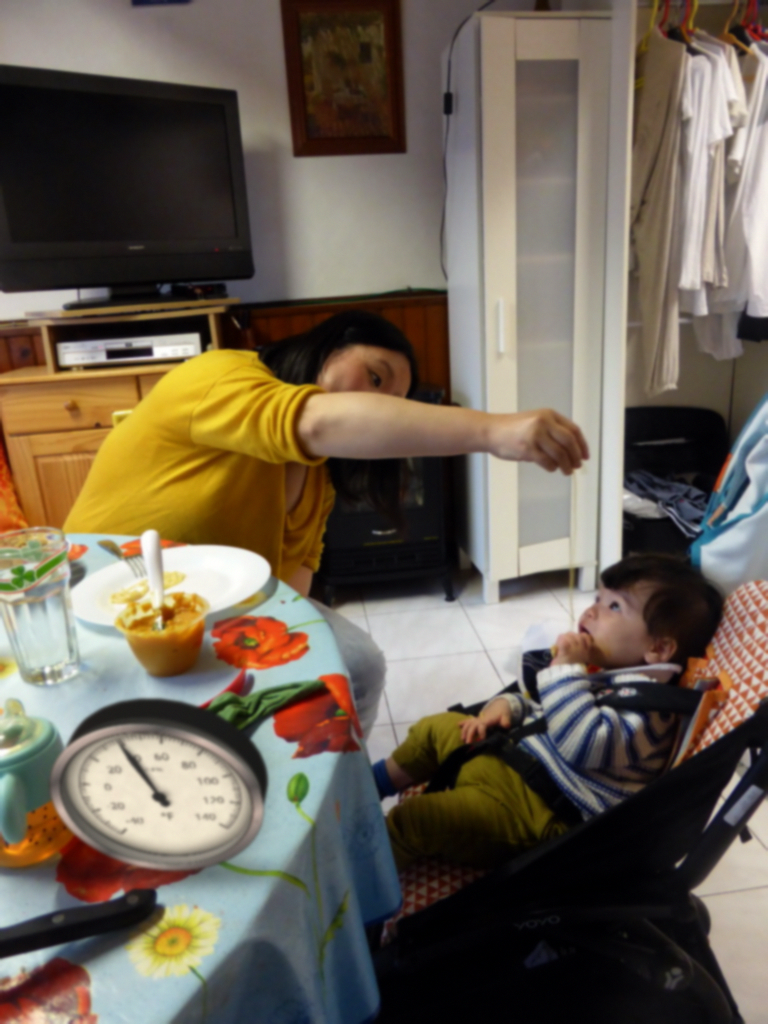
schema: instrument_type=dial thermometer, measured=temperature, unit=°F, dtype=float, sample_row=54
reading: 40
